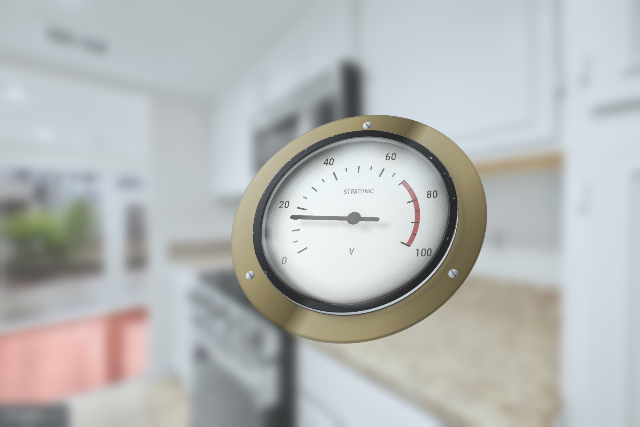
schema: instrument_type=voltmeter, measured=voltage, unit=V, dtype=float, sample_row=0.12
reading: 15
